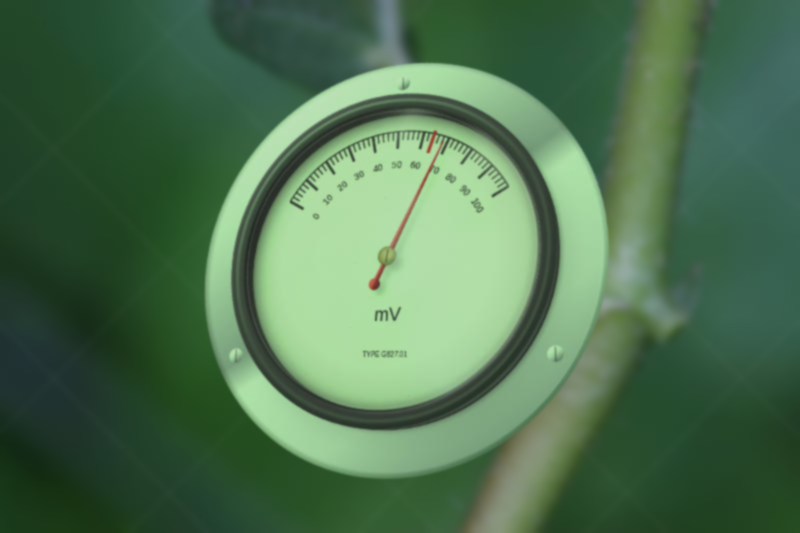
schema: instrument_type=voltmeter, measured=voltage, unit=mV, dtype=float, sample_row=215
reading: 70
